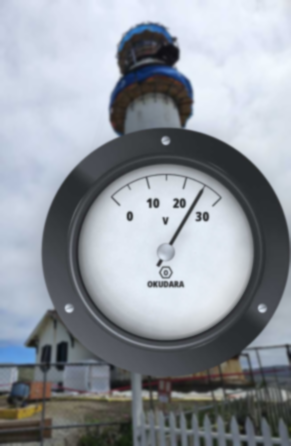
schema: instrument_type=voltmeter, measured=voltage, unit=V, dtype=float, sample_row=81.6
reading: 25
